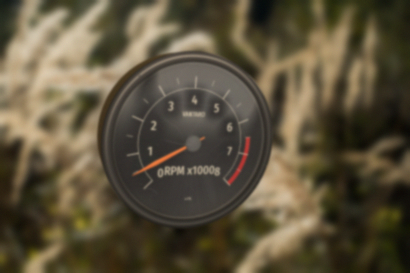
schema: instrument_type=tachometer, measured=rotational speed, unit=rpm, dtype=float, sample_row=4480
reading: 500
